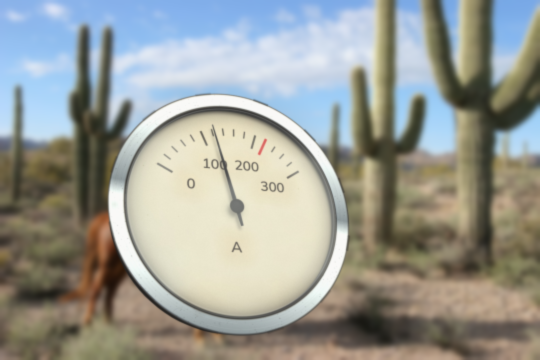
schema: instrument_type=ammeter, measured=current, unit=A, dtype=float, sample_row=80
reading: 120
